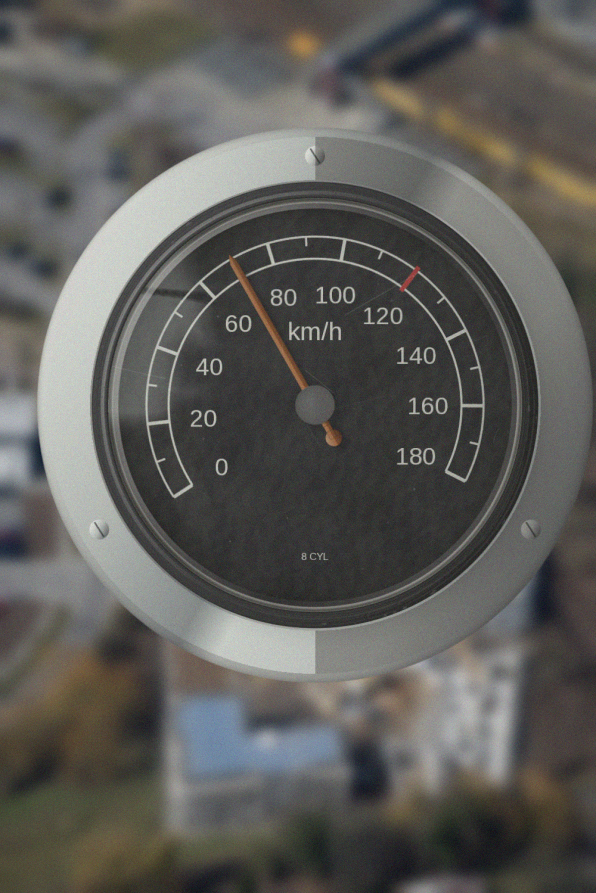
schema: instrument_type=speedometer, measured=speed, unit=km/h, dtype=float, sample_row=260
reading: 70
